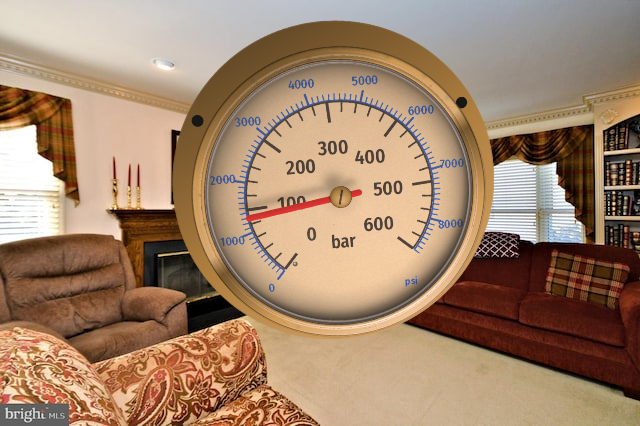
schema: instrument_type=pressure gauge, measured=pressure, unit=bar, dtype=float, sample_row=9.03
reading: 90
